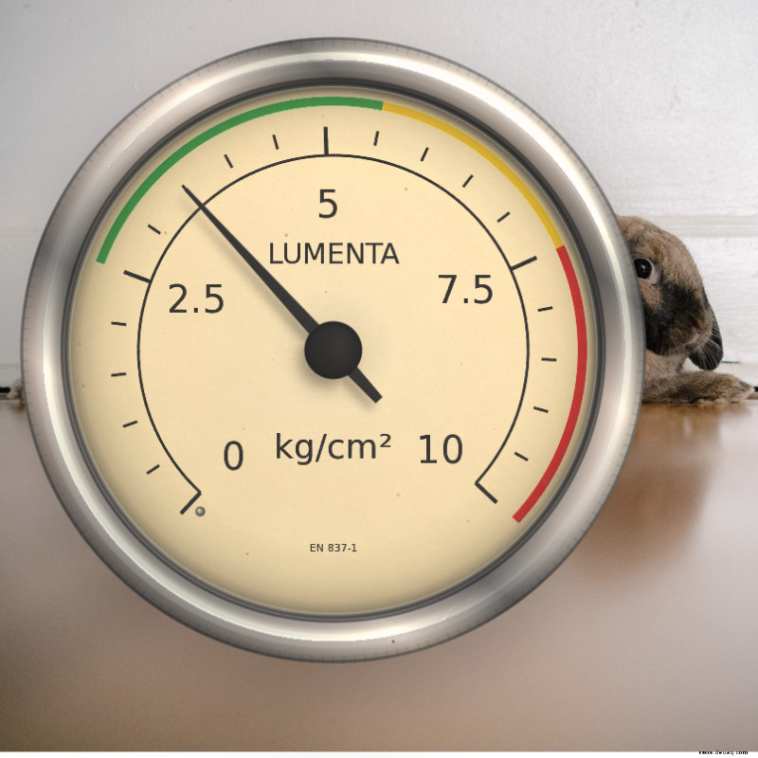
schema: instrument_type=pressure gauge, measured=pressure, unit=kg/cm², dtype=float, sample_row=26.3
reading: 3.5
